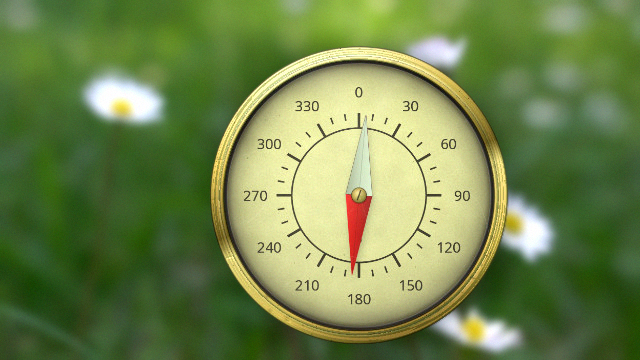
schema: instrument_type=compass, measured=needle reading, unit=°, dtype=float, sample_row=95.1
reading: 185
